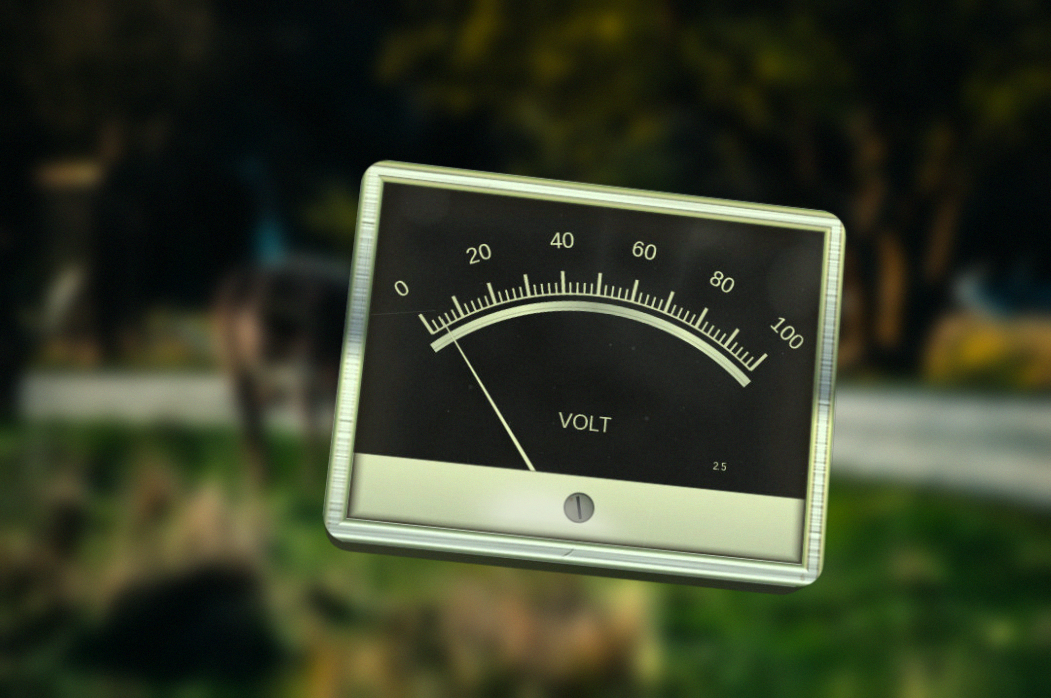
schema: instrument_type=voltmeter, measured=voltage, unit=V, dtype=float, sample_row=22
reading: 4
